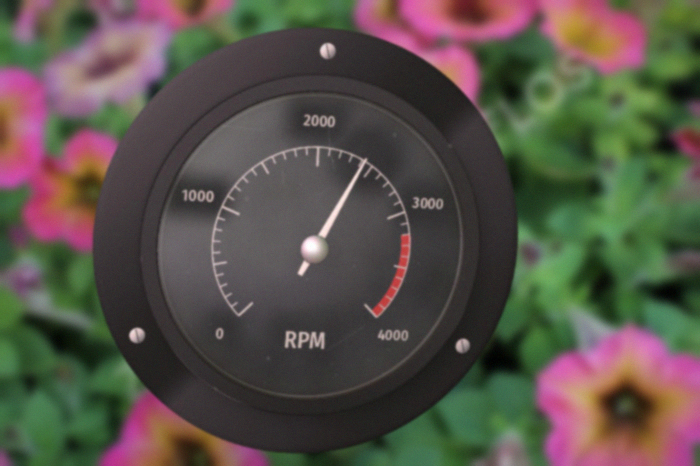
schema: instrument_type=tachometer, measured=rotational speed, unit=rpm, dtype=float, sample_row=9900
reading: 2400
